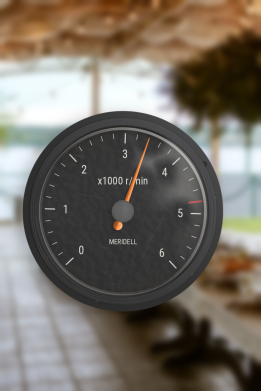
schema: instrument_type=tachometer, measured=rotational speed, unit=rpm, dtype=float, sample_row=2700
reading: 3400
